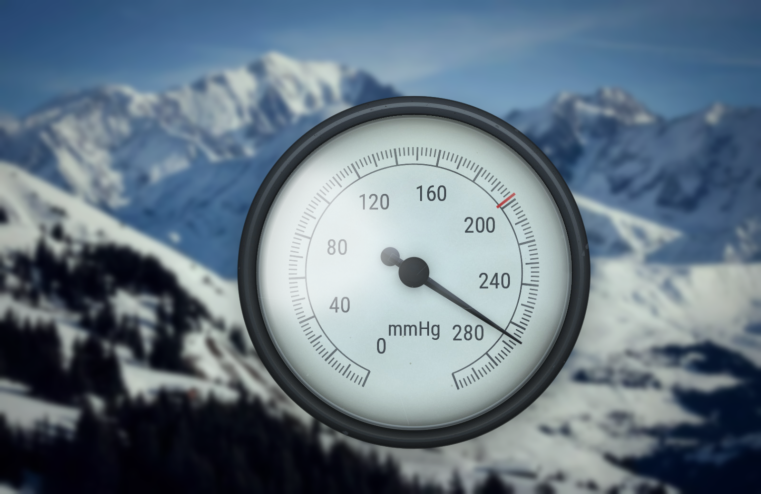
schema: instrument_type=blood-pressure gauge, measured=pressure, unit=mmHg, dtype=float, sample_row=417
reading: 266
